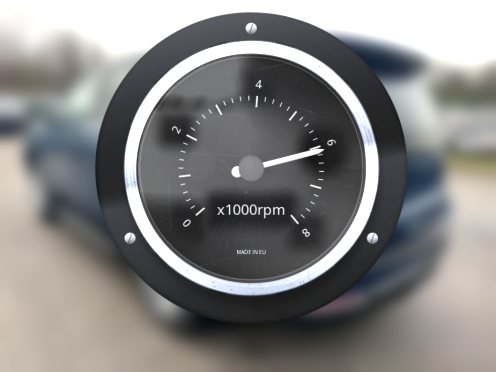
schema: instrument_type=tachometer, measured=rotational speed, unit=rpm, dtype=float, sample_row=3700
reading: 6100
